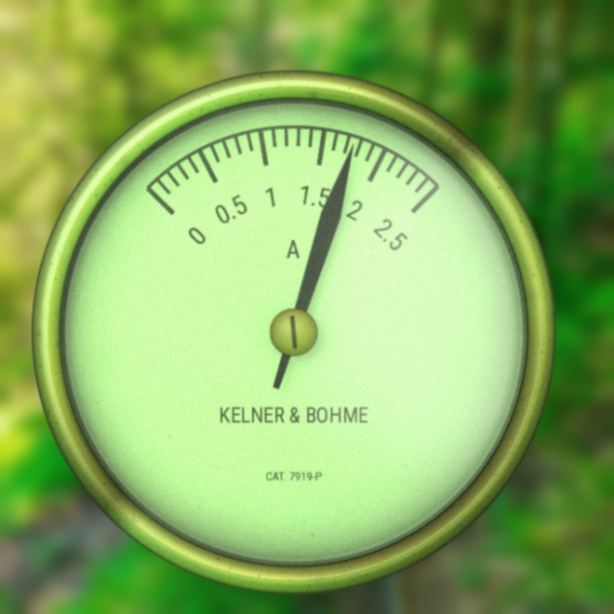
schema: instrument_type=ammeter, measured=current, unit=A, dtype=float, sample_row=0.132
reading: 1.75
